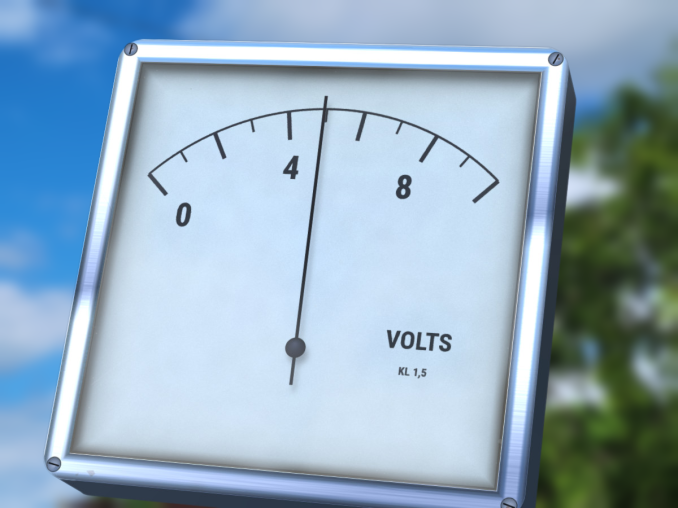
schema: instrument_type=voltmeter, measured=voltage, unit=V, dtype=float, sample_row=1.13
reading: 5
